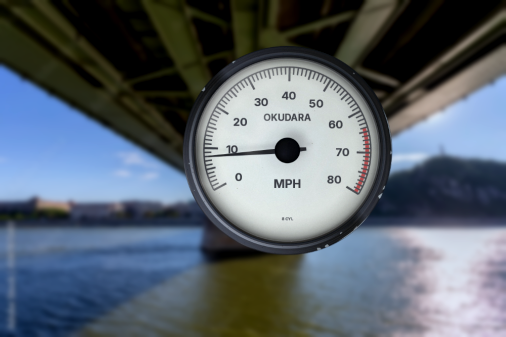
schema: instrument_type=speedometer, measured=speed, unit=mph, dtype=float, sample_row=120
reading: 8
